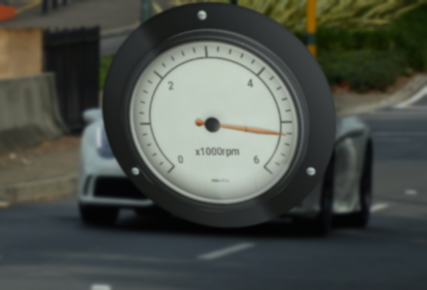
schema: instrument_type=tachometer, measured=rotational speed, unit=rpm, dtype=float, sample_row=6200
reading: 5200
